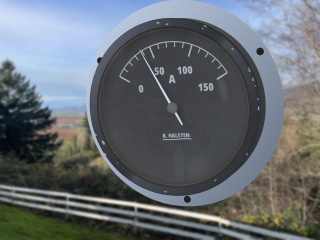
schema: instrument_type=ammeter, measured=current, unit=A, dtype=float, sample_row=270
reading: 40
